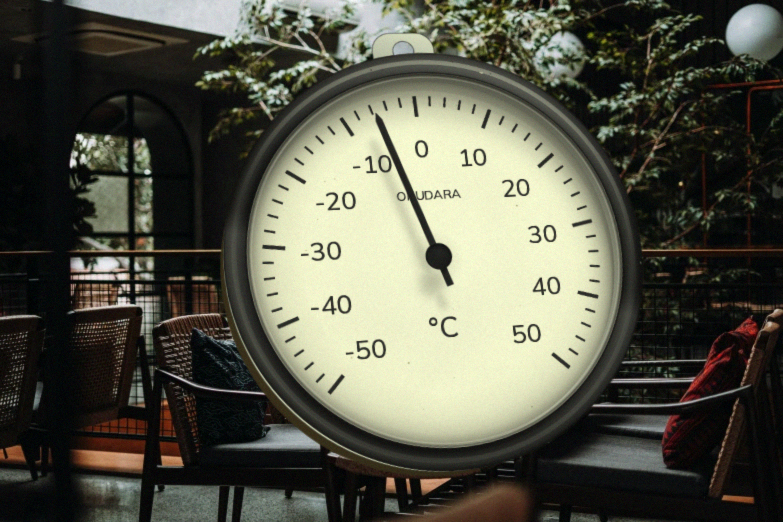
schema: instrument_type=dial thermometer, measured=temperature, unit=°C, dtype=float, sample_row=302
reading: -6
